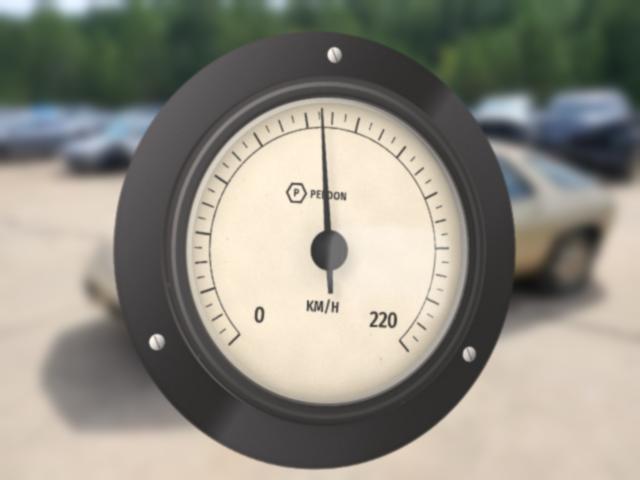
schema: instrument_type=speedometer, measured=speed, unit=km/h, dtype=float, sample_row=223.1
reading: 105
